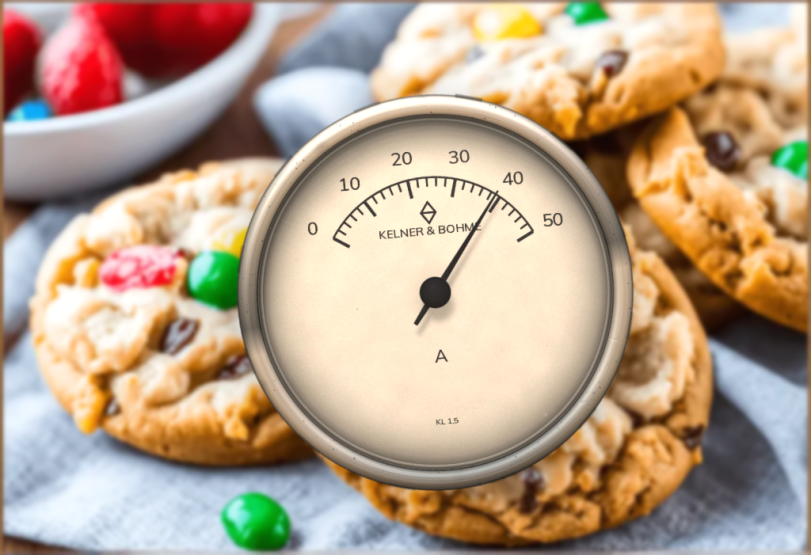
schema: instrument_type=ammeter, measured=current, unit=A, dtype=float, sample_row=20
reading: 39
